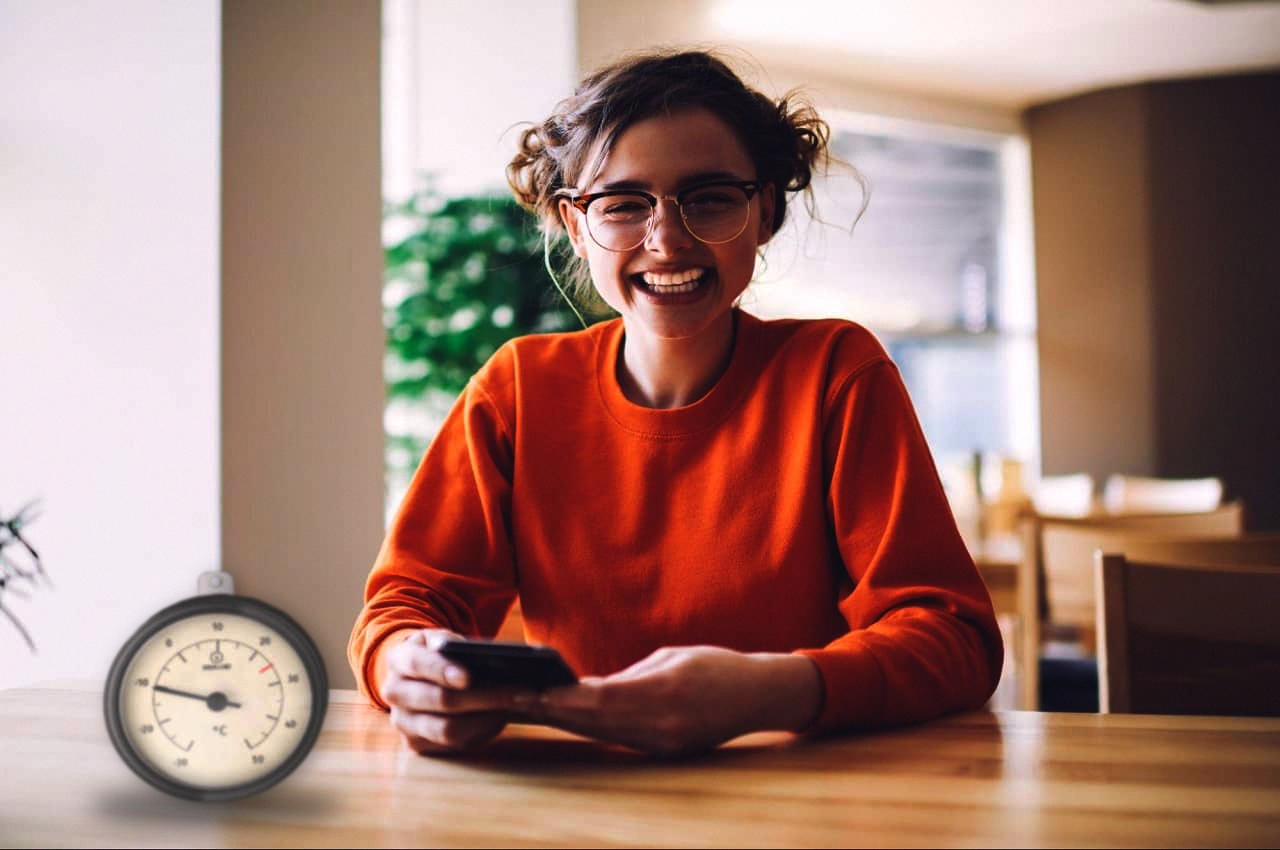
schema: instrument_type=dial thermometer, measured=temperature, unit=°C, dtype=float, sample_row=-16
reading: -10
